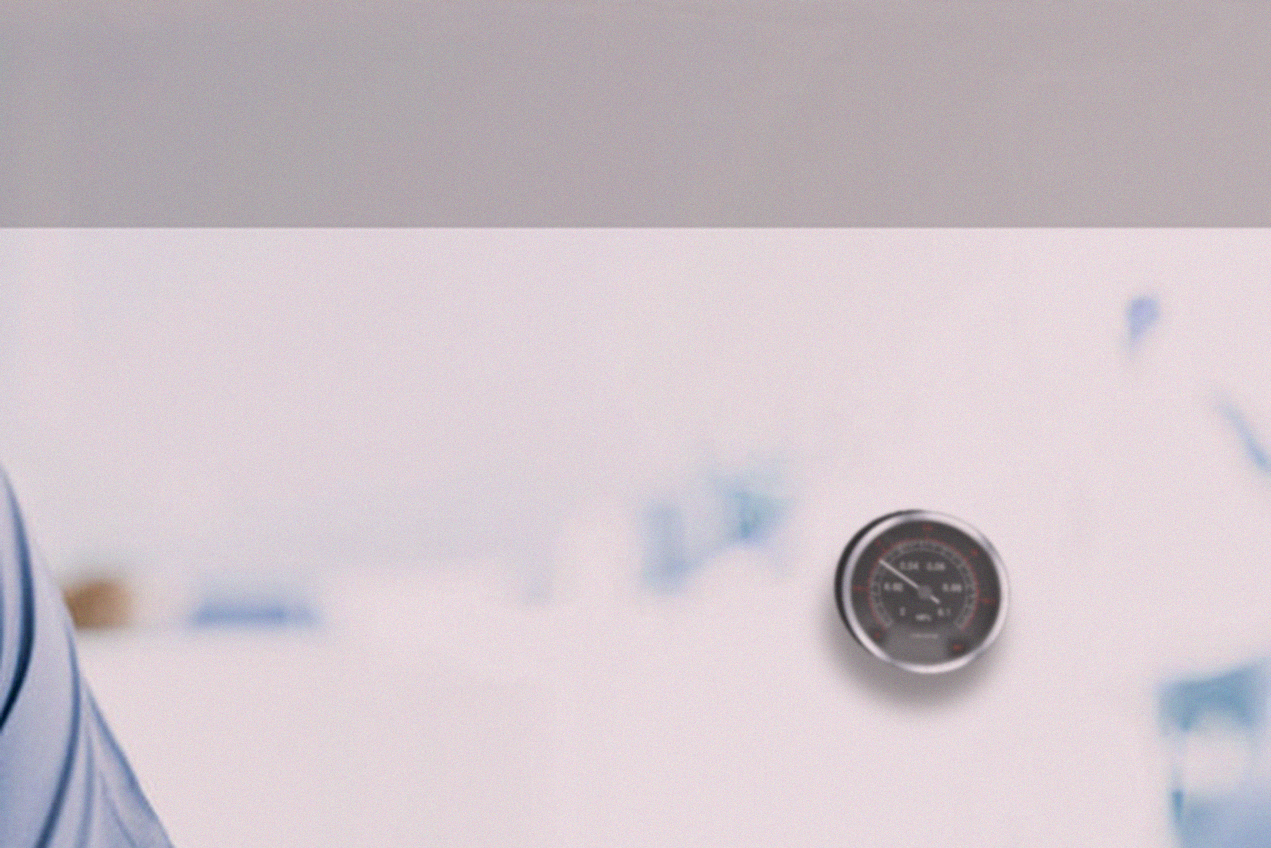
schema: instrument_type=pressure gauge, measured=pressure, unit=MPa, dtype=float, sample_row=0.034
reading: 0.03
